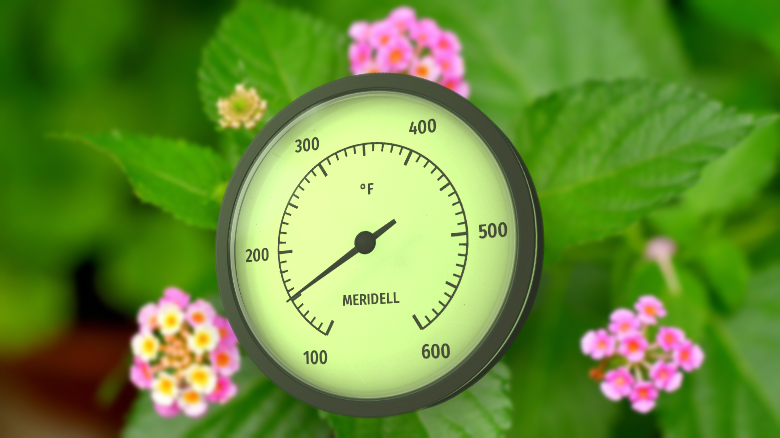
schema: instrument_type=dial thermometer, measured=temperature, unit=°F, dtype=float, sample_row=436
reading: 150
